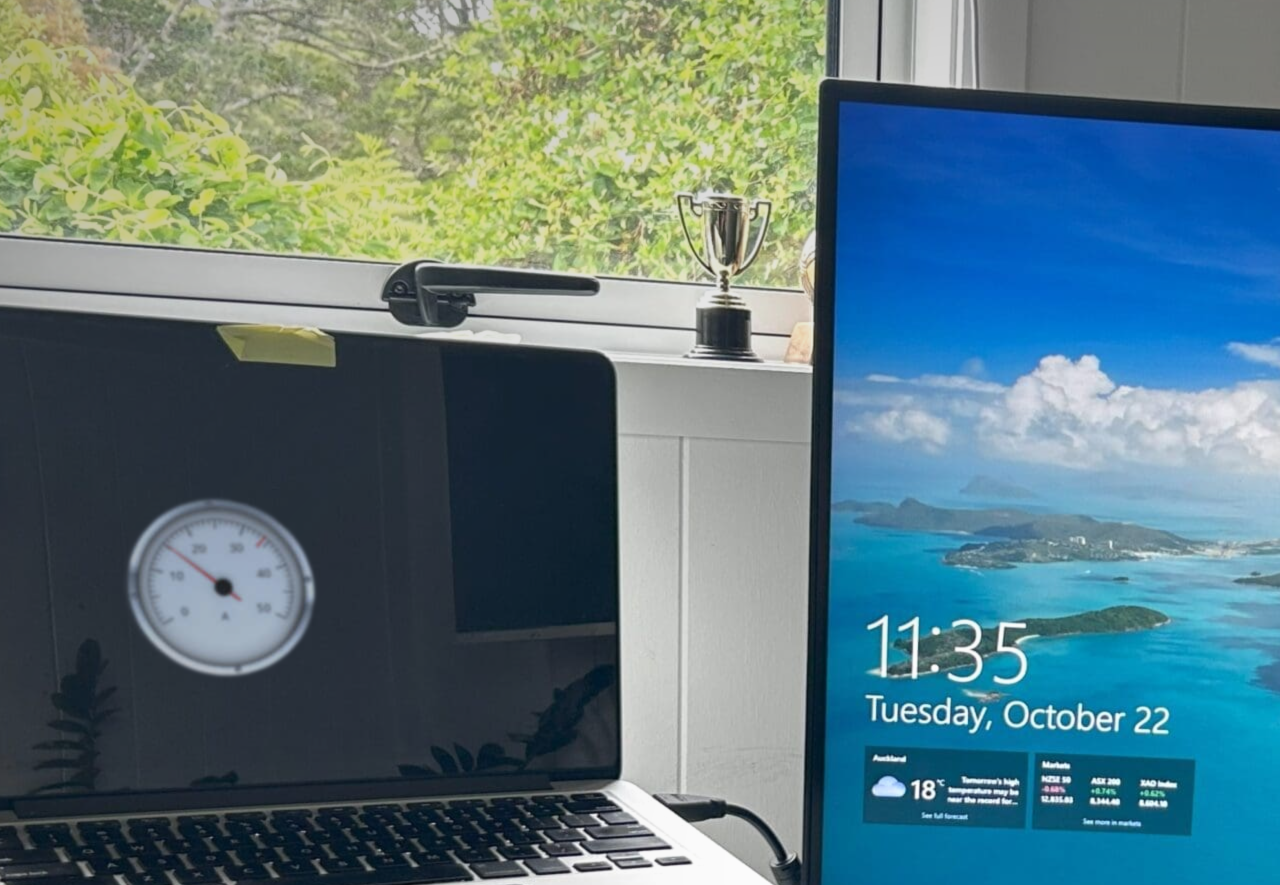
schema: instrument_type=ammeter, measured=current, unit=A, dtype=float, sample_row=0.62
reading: 15
